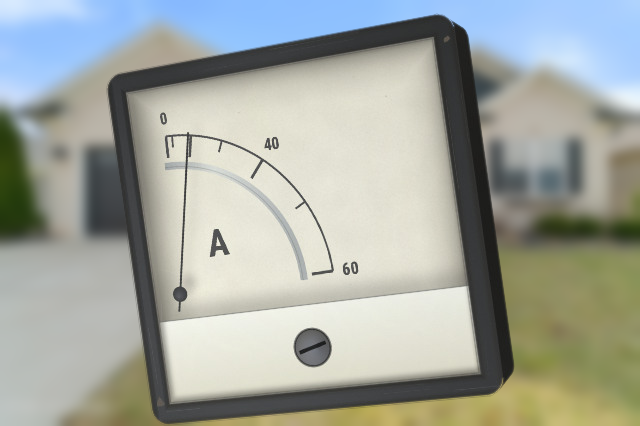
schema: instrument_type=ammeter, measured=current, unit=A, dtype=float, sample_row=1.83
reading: 20
